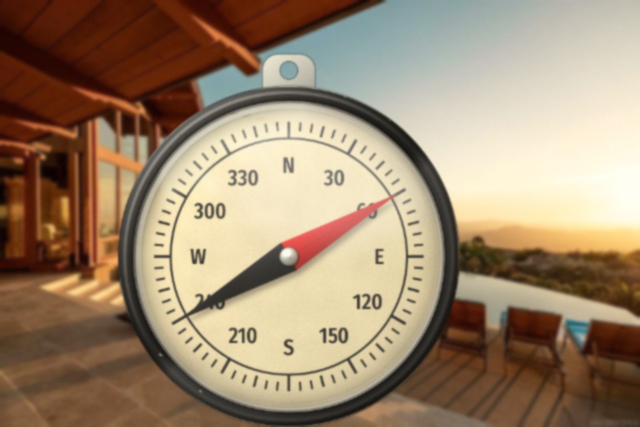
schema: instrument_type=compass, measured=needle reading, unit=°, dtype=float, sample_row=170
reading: 60
